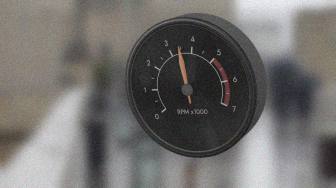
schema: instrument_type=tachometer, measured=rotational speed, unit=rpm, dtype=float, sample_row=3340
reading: 3500
